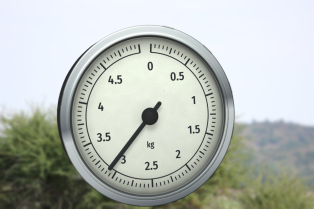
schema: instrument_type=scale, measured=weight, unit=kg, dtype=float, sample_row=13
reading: 3.1
